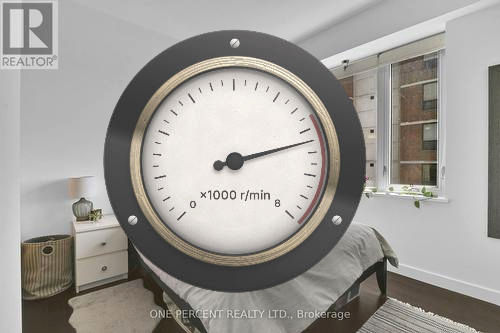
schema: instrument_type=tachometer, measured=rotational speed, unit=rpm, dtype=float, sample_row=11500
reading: 6250
